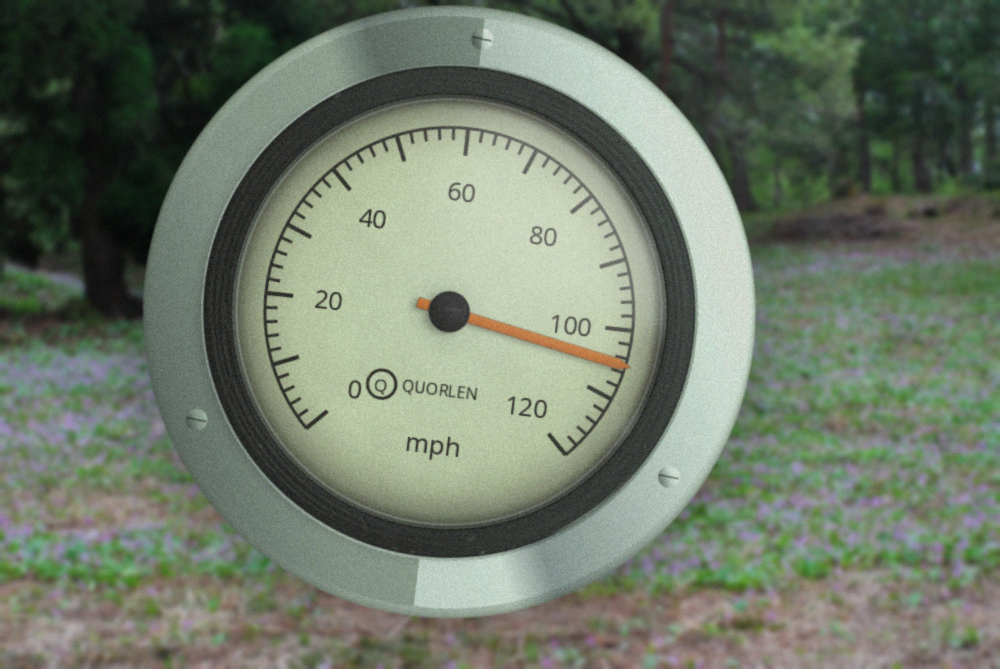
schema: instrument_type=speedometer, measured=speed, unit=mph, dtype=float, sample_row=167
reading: 105
